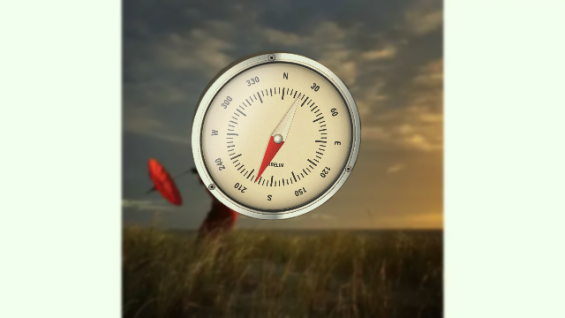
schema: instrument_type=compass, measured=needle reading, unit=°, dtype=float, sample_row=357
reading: 200
